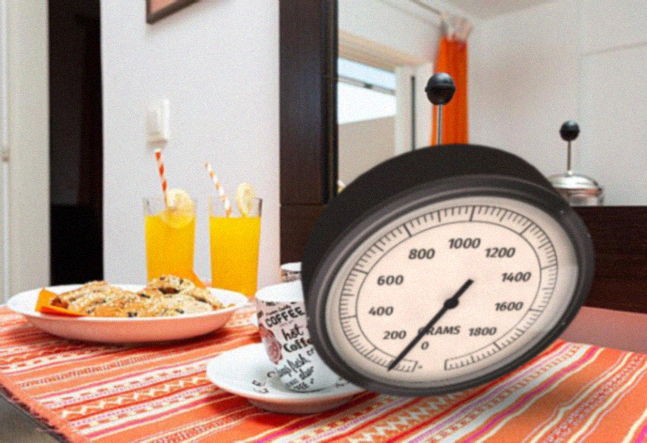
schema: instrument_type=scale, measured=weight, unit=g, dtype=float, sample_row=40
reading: 100
